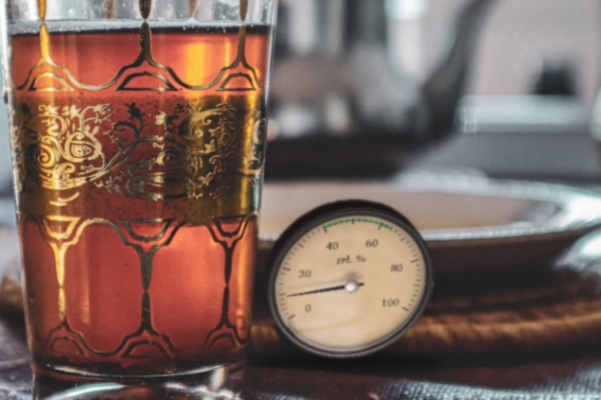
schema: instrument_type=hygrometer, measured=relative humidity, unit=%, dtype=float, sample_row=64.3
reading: 10
